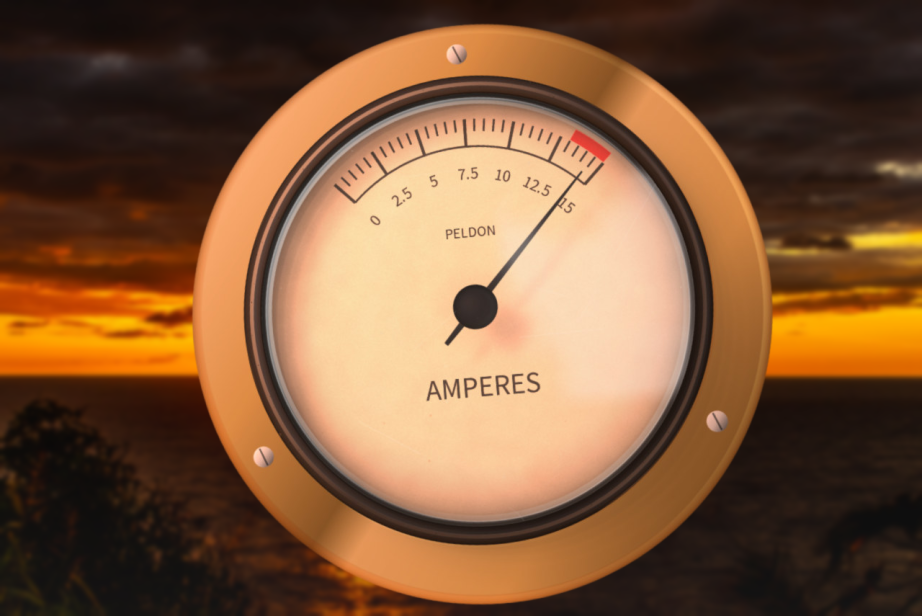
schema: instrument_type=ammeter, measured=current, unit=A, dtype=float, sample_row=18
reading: 14.5
